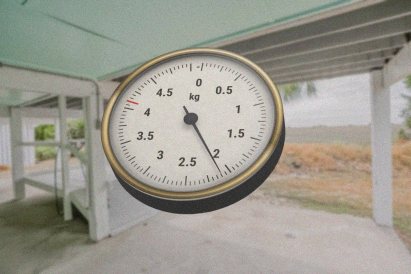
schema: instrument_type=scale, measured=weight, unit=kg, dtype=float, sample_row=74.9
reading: 2.1
